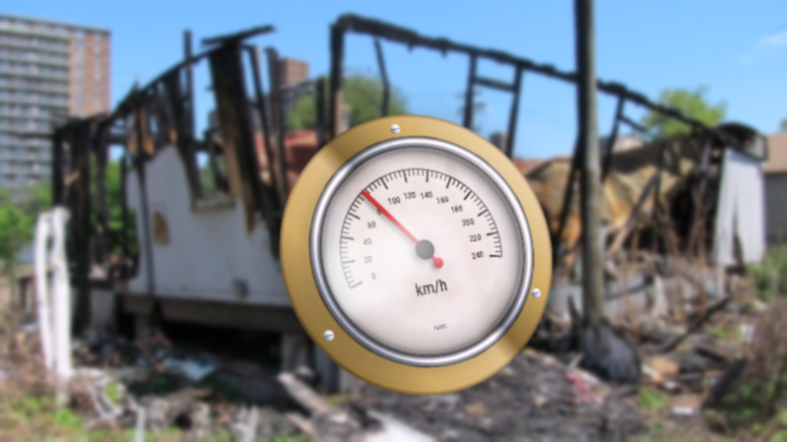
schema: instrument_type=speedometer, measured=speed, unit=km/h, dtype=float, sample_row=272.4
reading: 80
